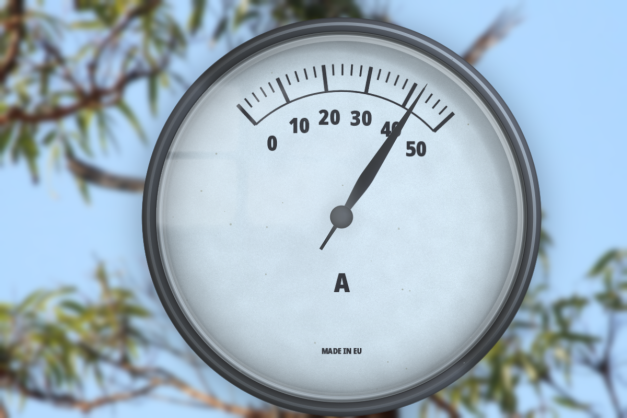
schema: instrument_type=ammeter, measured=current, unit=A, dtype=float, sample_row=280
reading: 42
